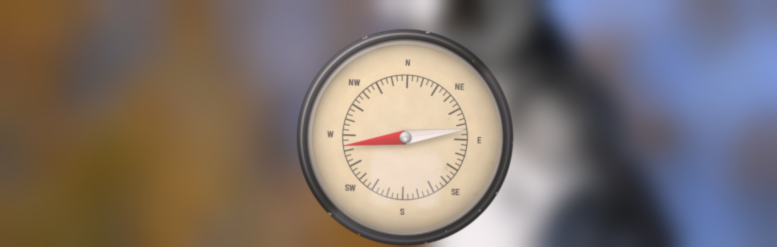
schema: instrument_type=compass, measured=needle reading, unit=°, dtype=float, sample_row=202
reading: 260
